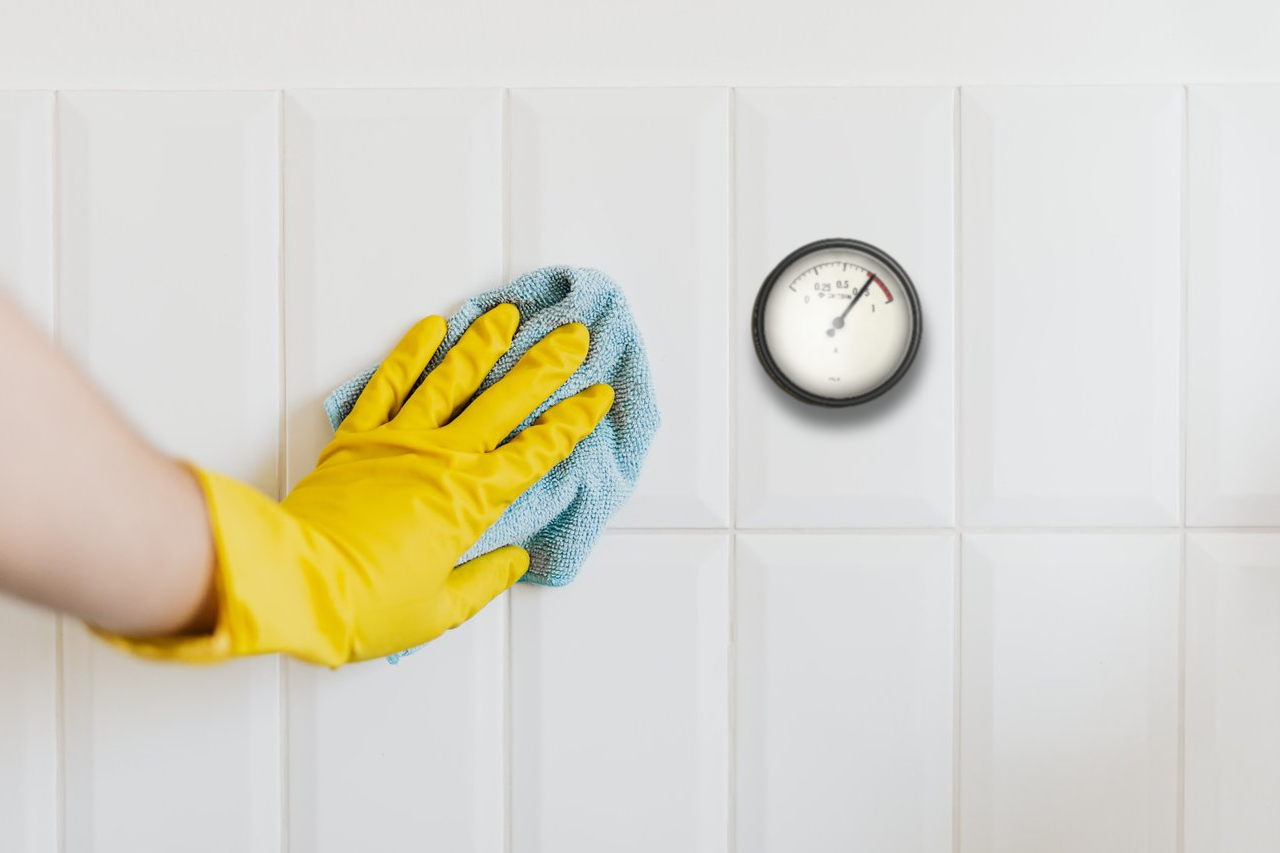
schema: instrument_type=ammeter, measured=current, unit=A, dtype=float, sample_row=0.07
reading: 0.75
